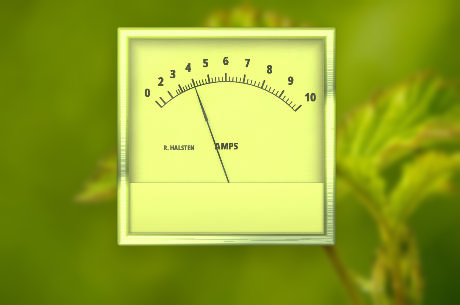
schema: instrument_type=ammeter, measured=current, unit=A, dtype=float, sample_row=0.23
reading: 4
